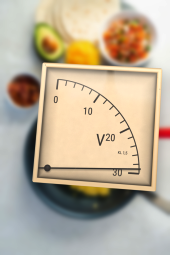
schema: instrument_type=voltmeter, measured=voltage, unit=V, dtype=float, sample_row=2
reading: 29
